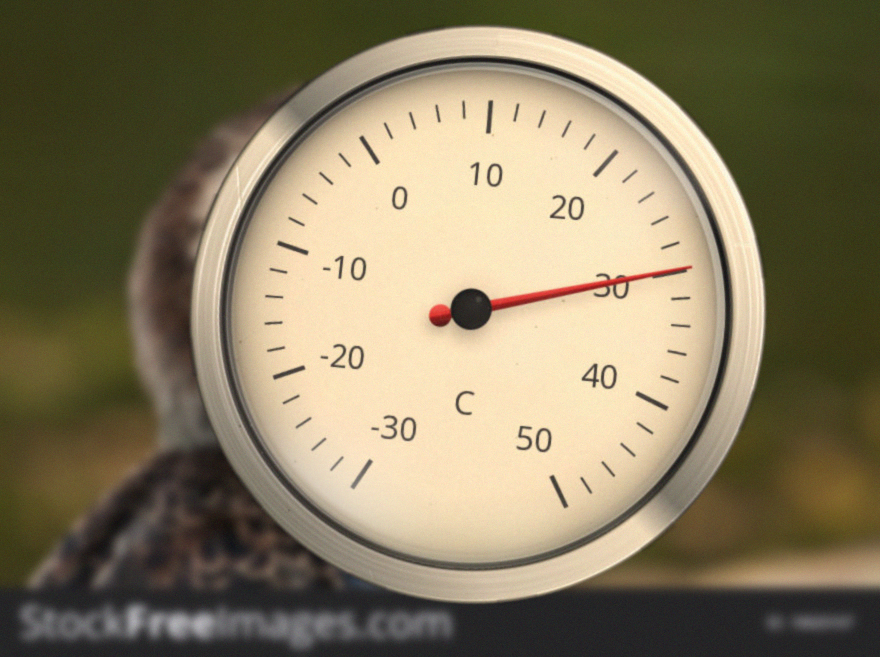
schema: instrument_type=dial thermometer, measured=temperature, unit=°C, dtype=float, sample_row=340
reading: 30
